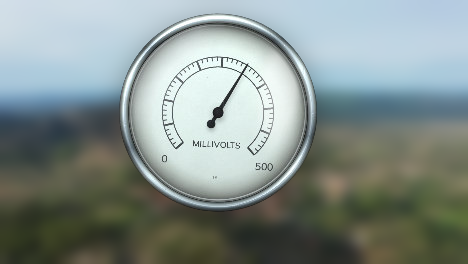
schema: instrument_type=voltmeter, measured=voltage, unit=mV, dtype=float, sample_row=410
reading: 300
